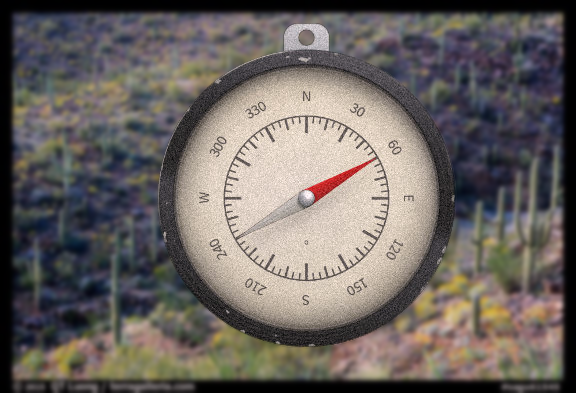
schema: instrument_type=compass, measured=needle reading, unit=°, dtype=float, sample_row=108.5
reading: 60
